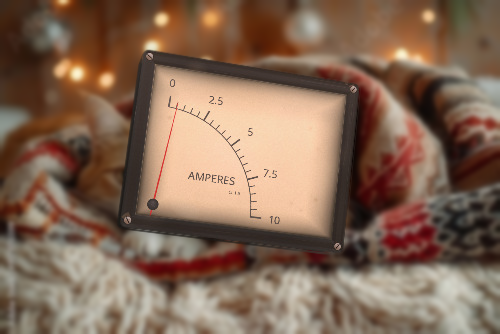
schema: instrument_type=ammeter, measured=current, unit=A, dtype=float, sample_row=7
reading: 0.5
